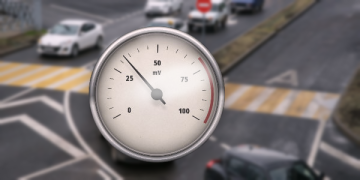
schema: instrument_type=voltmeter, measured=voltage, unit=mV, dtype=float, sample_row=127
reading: 32.5
